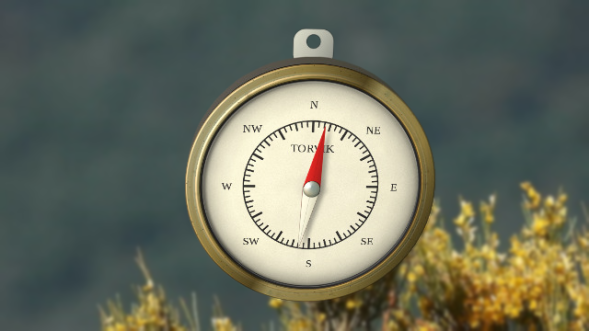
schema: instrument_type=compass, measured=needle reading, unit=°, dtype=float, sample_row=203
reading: 10
